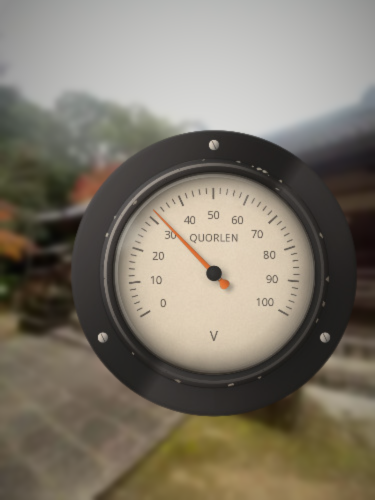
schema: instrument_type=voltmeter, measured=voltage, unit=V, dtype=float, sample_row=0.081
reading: 32
